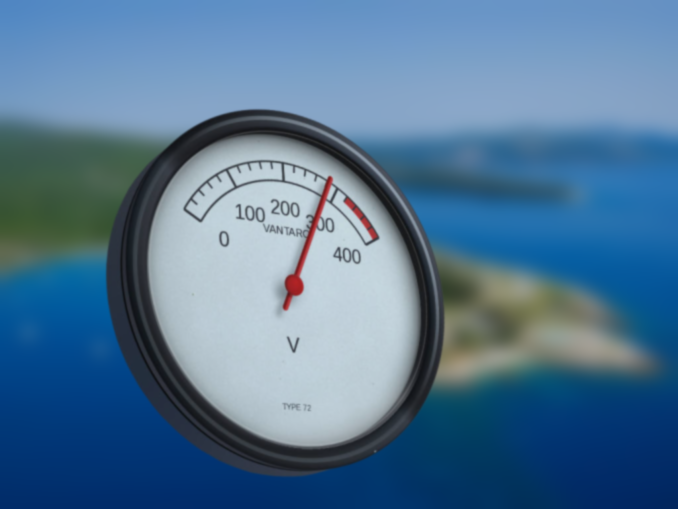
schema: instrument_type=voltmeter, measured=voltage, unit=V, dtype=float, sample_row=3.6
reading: 280
